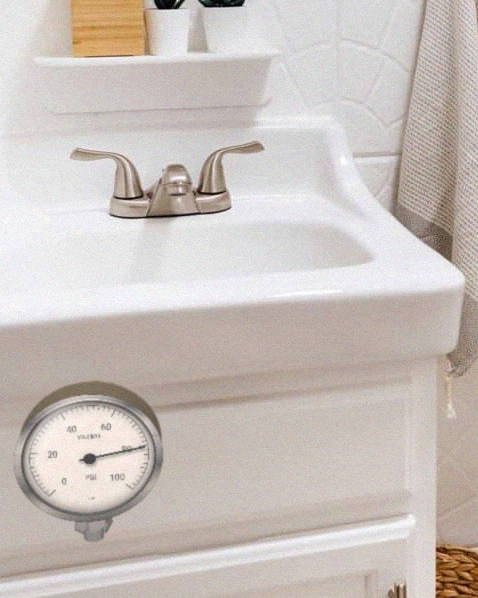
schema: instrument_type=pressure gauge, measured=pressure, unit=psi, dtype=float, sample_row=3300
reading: 80
